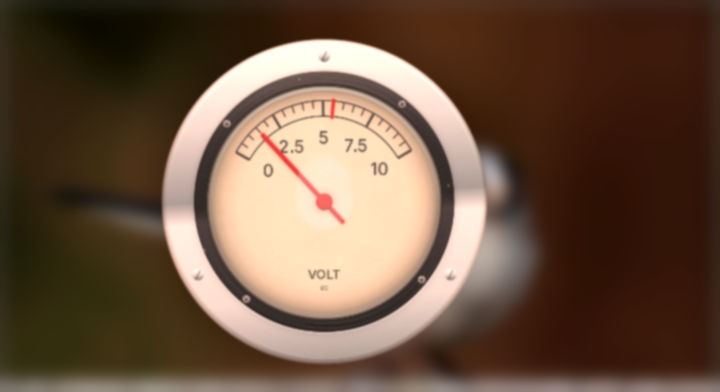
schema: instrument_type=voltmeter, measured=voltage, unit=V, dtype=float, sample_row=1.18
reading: 1.5
